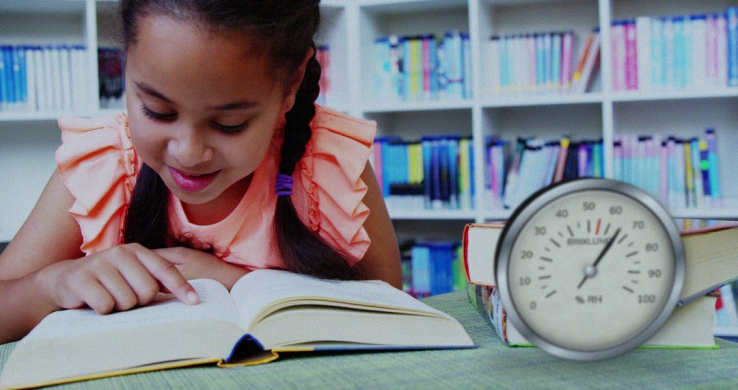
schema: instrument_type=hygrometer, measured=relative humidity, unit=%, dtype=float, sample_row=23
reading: 65
